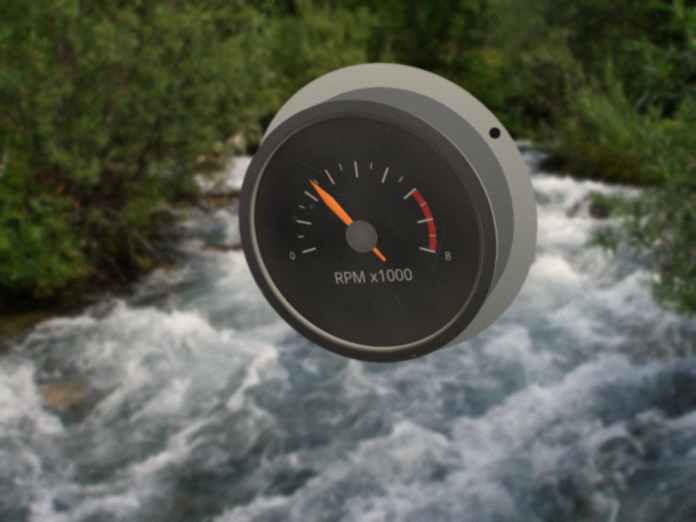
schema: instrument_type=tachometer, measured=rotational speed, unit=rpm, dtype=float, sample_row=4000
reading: 2500
